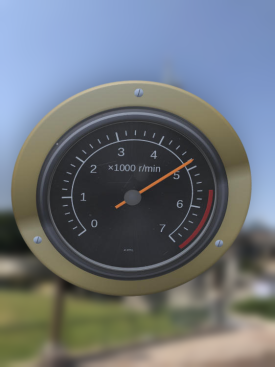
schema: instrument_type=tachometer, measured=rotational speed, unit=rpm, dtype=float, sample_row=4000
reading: 4800
